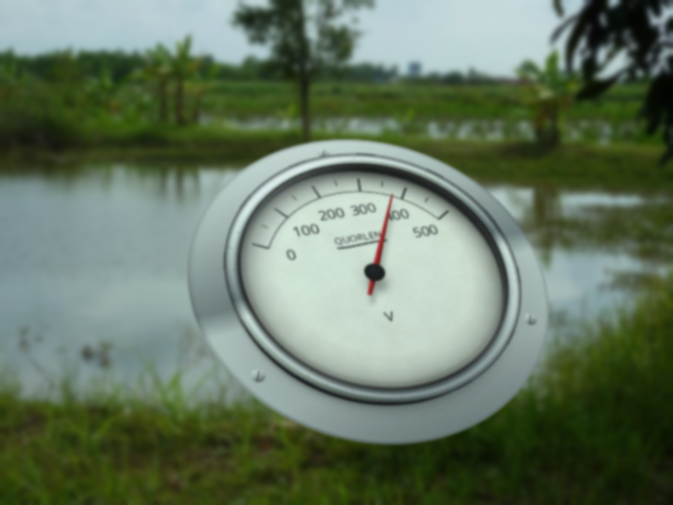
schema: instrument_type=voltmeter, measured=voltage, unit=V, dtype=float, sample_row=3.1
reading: 375
